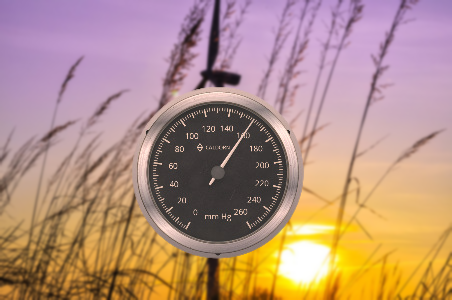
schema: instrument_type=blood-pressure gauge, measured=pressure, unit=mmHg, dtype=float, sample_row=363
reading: 160
